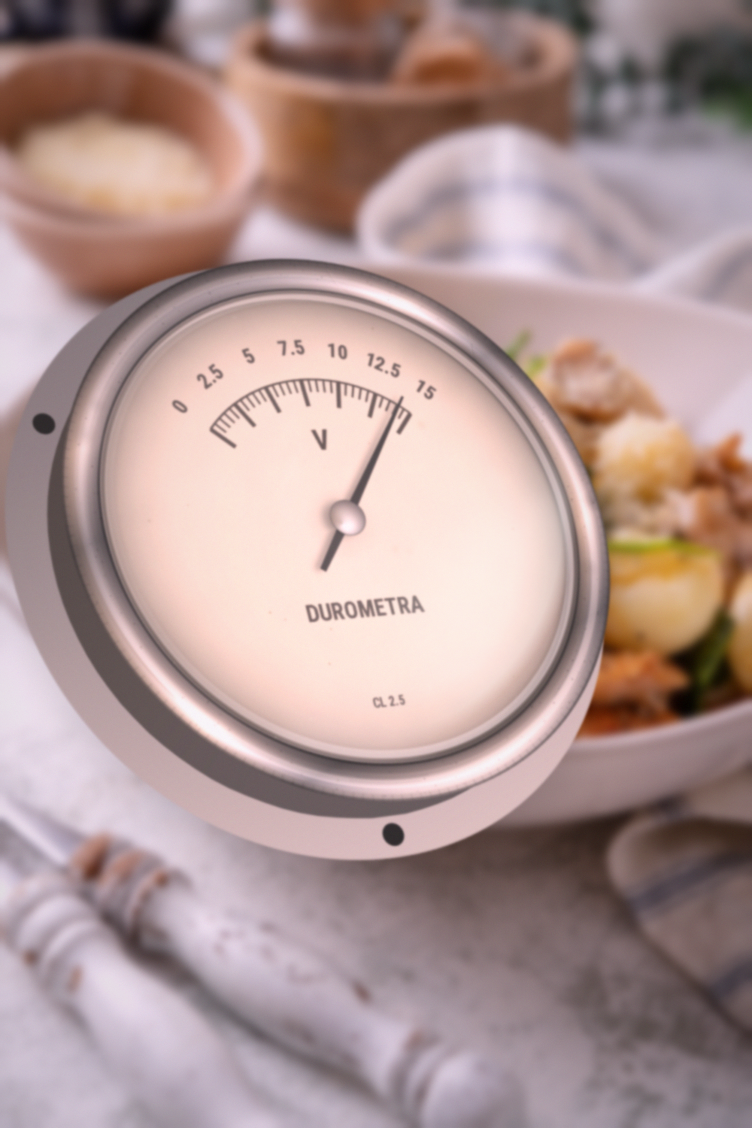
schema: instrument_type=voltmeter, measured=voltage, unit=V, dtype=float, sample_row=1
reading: 14
